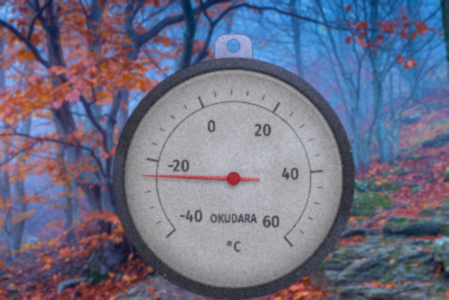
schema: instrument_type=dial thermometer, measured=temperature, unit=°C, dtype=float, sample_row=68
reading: -24
